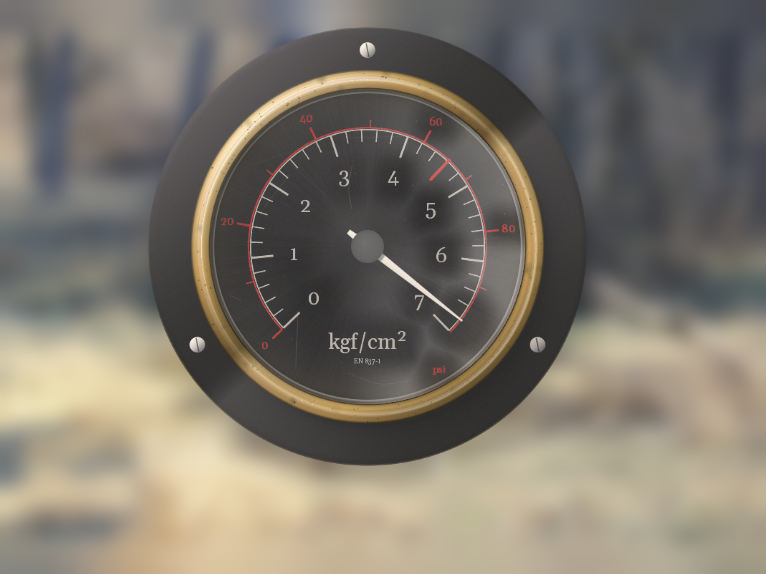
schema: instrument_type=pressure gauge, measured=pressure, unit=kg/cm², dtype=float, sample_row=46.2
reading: 6.8
